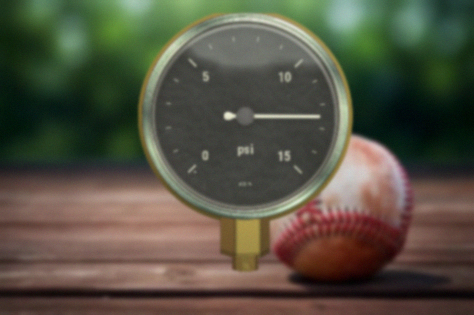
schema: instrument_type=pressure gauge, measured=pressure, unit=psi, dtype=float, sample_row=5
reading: 12.5
